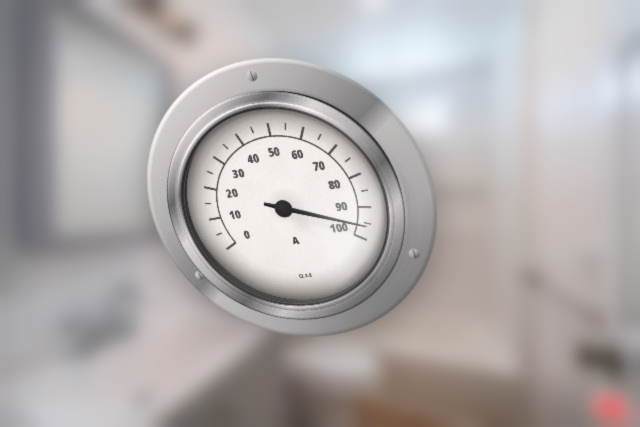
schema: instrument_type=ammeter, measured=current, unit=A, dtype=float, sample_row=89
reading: 95
